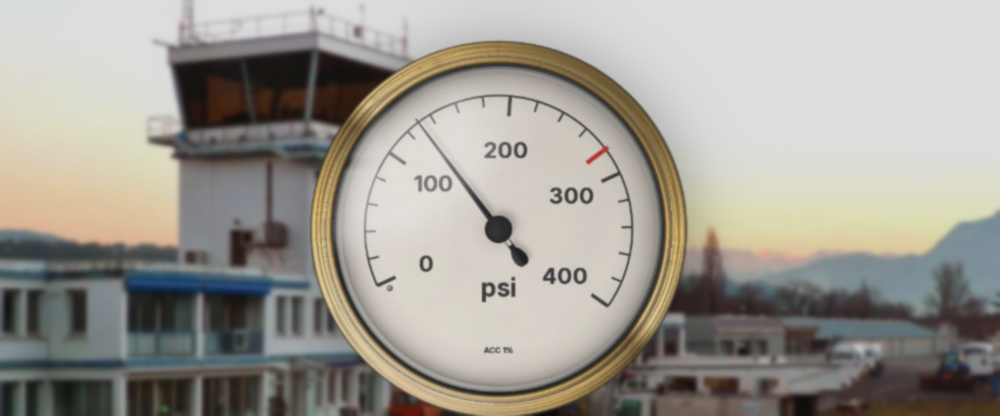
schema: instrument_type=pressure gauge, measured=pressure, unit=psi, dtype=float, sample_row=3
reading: 130
